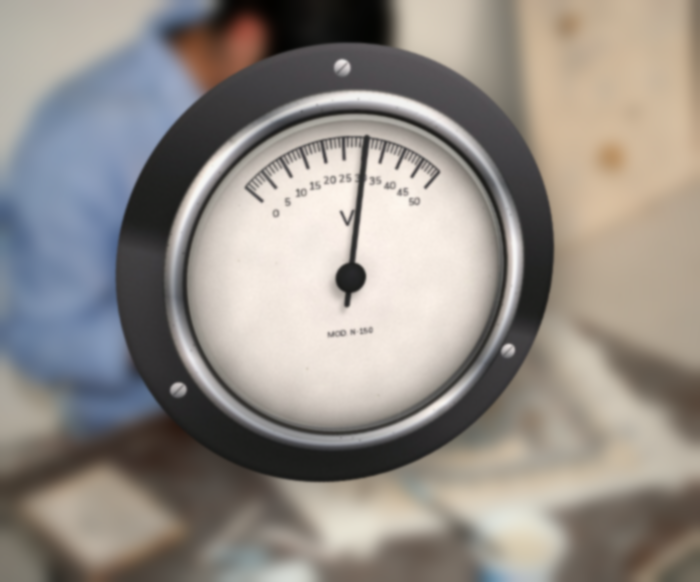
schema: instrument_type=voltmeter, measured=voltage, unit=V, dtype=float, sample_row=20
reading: 30
